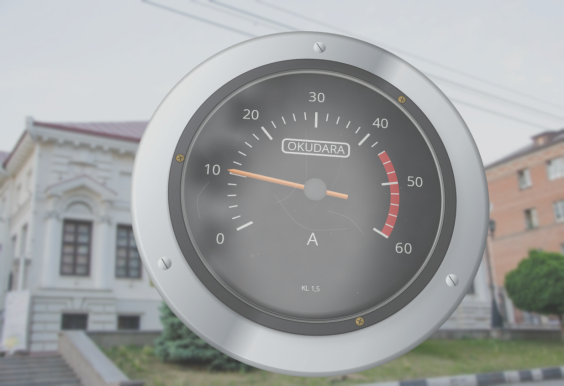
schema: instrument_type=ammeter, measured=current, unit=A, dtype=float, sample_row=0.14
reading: 10
